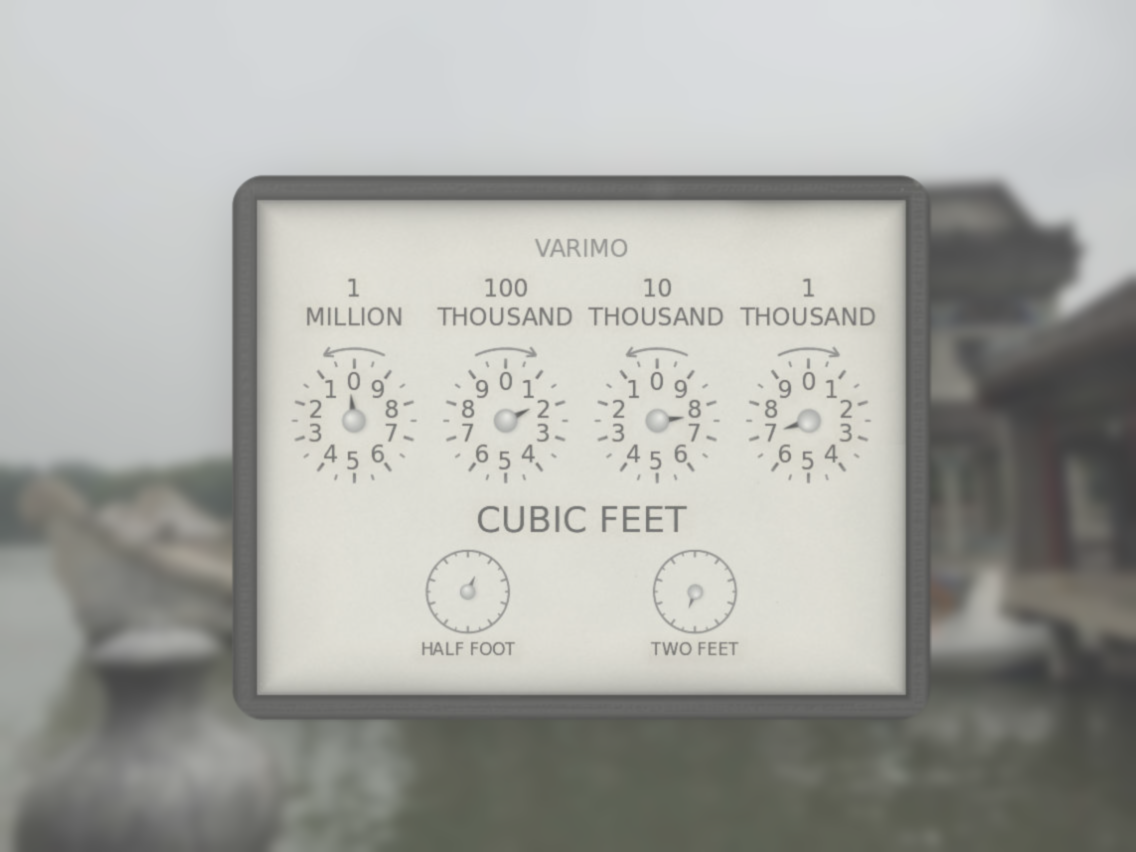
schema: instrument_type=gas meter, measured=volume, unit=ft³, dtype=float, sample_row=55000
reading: 17700
